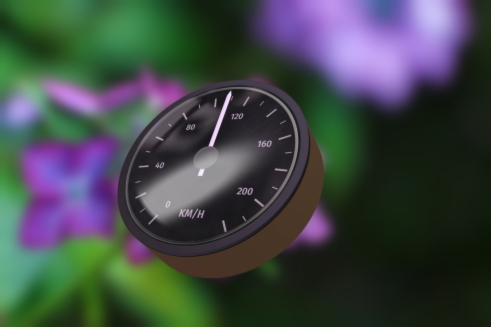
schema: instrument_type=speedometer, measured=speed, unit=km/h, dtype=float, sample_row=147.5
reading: 110
